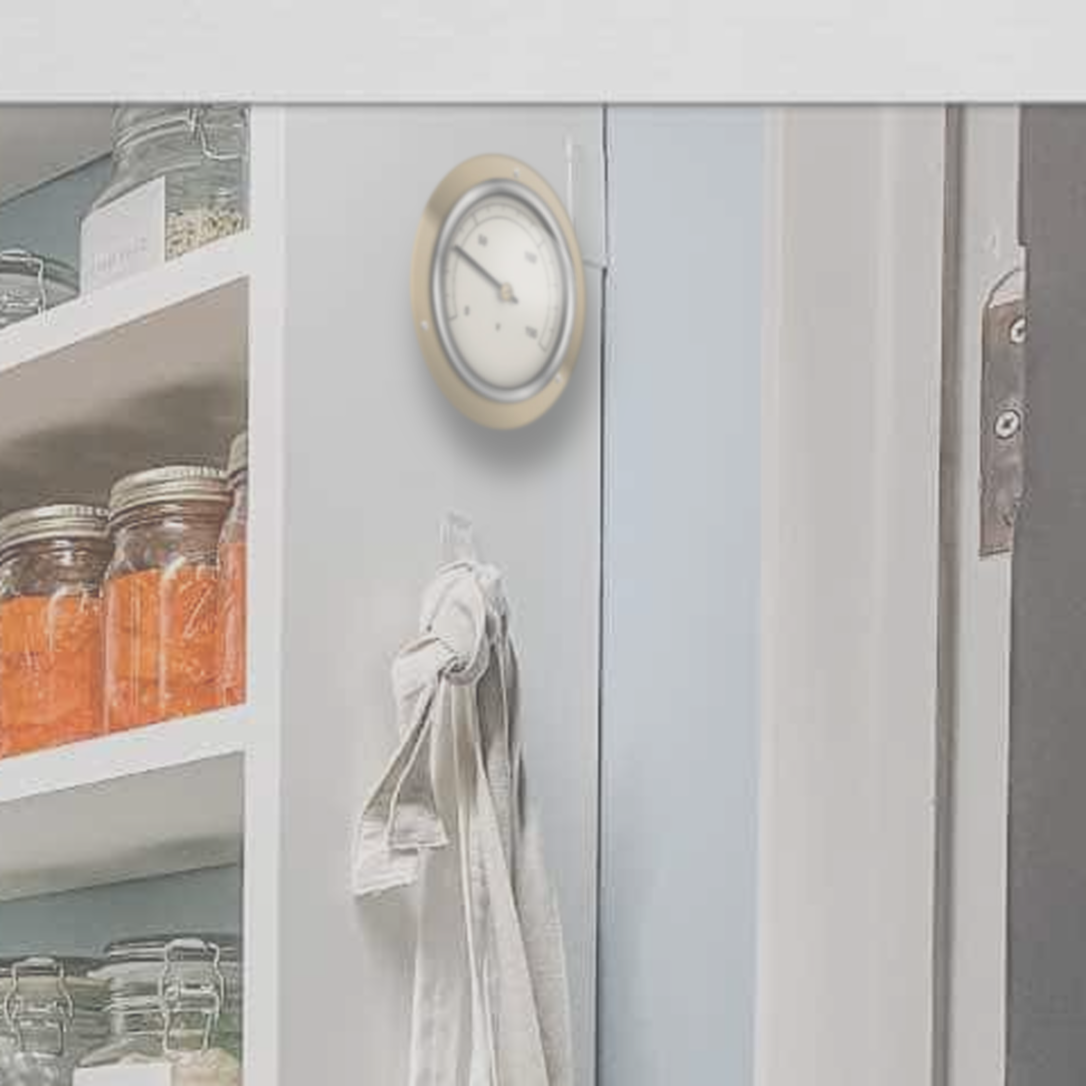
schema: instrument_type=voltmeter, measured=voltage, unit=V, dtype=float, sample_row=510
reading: 30
